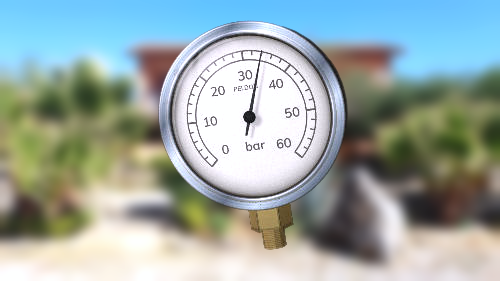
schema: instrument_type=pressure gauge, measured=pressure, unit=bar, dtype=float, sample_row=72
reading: 34
